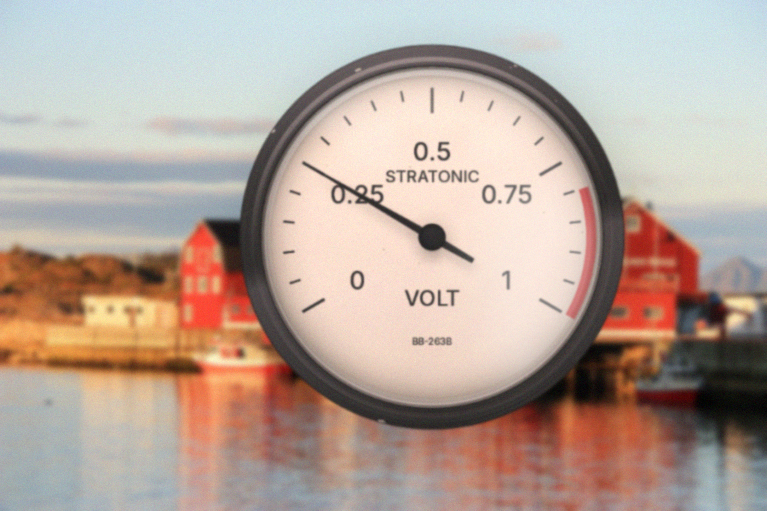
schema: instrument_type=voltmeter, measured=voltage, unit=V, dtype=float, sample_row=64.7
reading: 0.25
